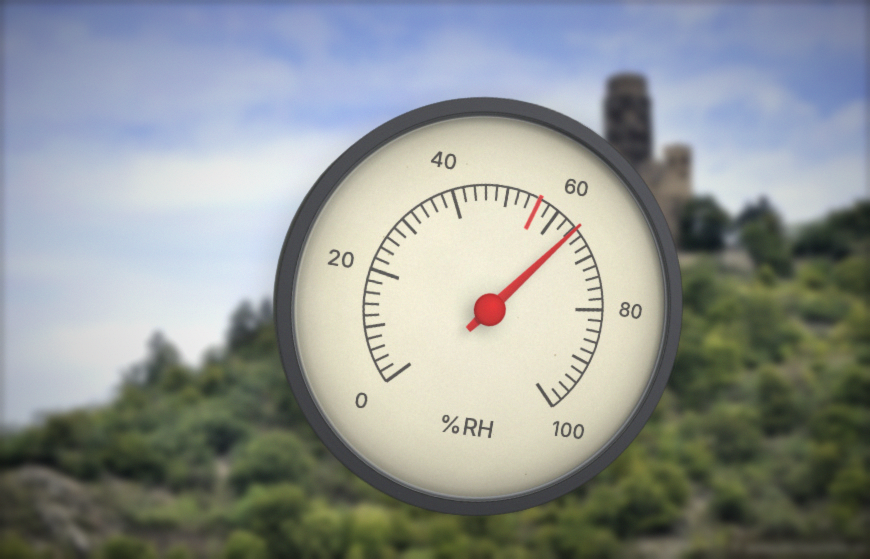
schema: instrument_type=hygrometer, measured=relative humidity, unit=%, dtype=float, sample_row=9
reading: 64
